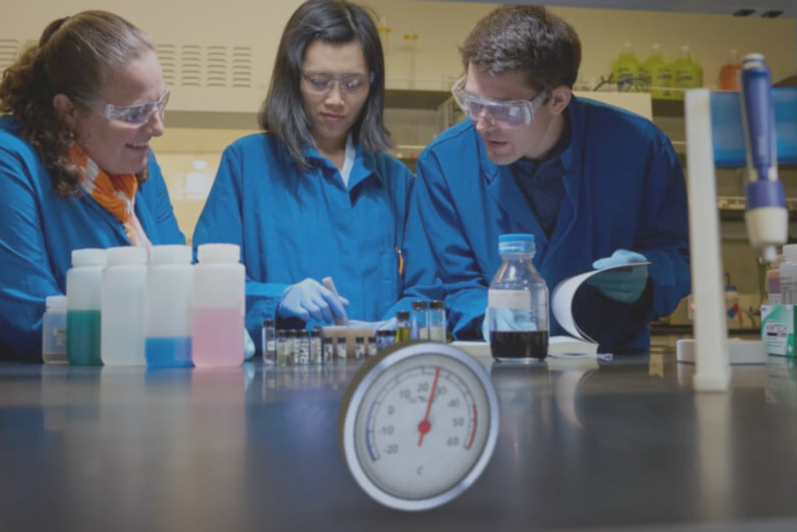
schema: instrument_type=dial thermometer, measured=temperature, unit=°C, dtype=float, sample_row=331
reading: 25
